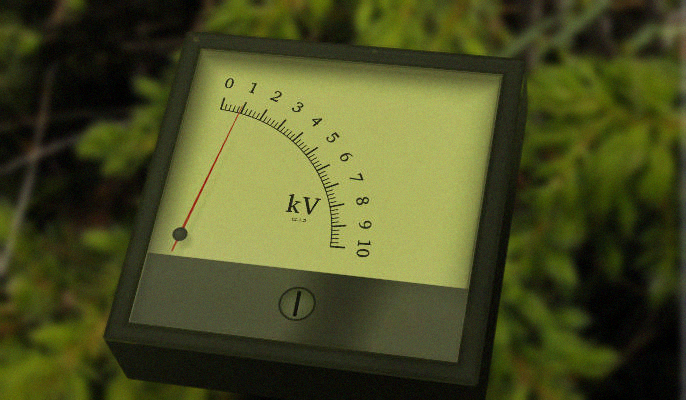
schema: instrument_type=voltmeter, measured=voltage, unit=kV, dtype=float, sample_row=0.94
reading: 1
